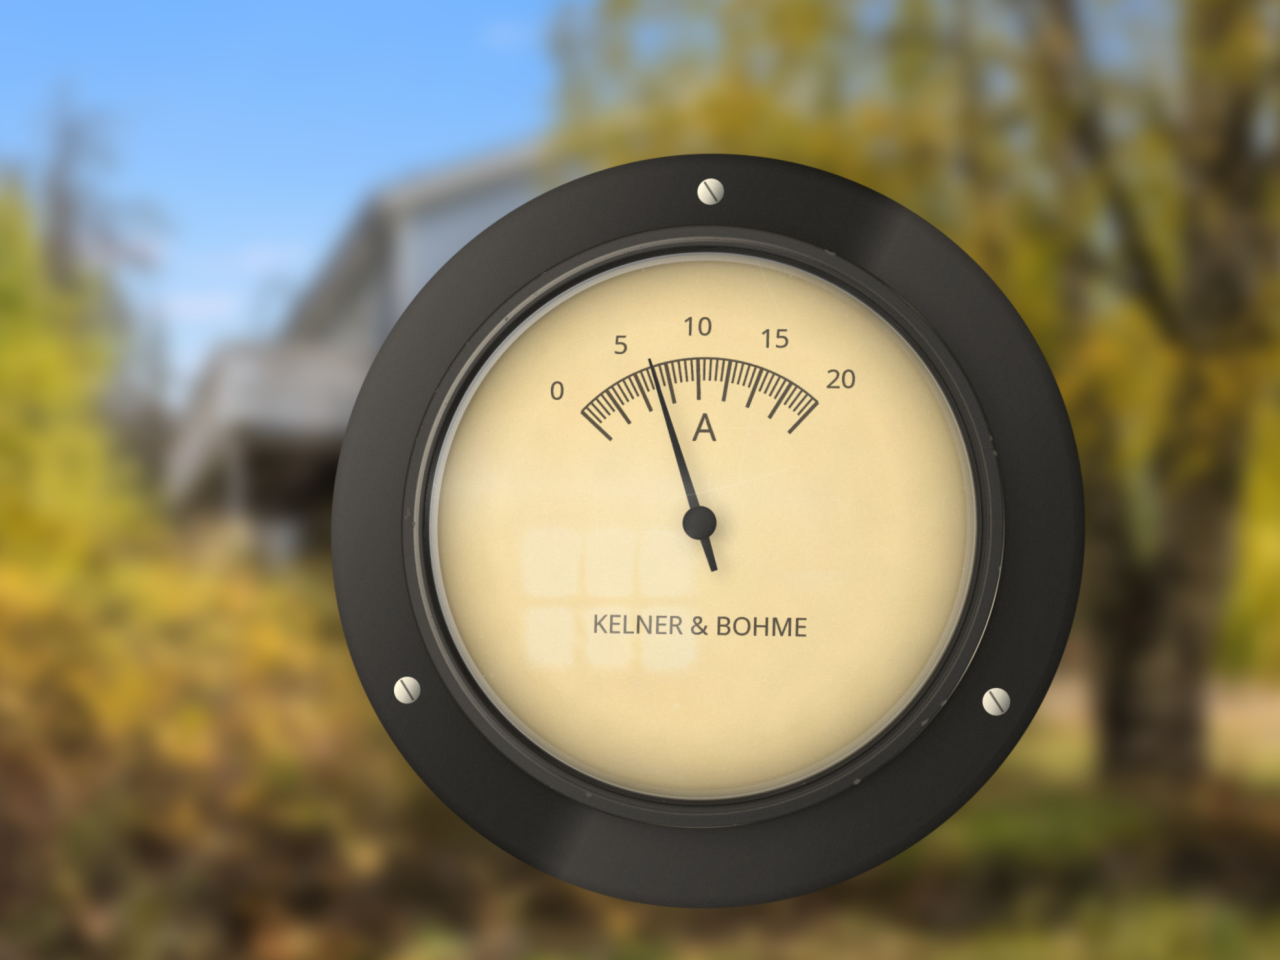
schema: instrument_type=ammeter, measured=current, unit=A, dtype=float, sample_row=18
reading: 6.5
